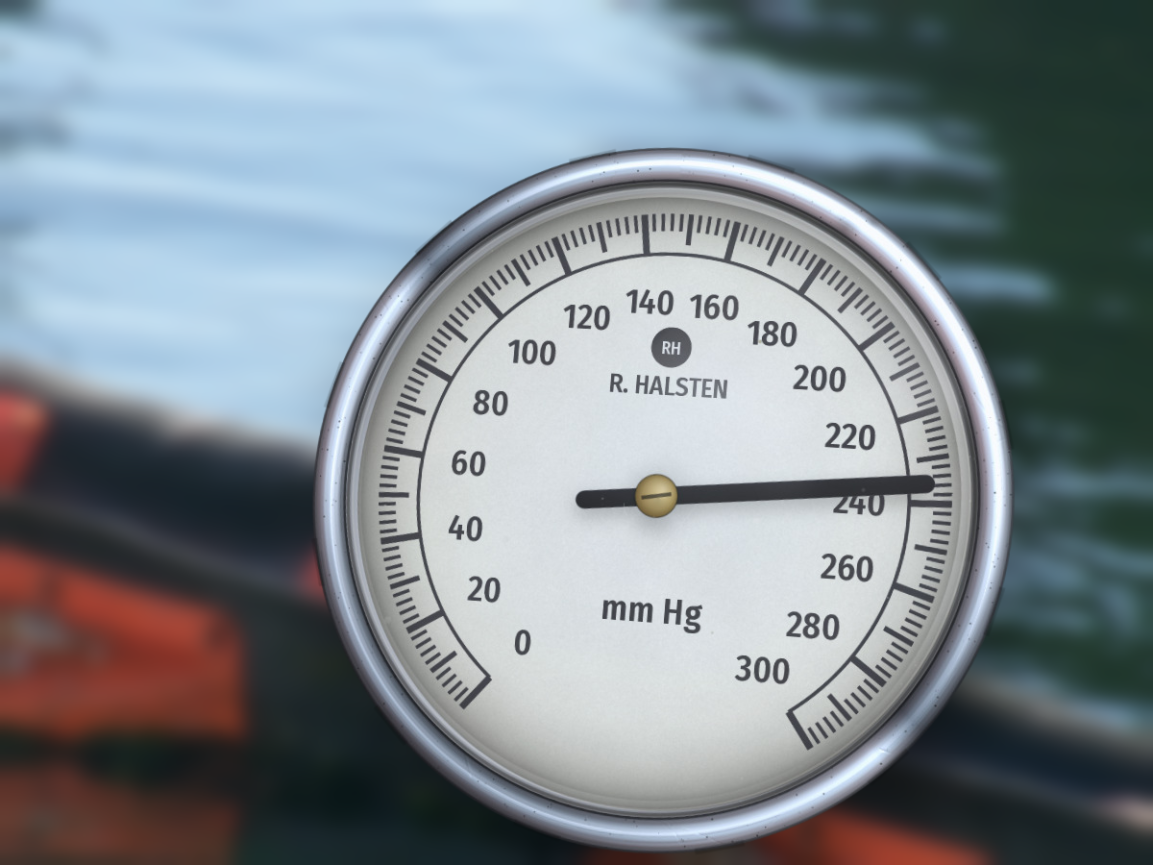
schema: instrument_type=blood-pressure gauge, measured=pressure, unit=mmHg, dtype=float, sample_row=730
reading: 236
